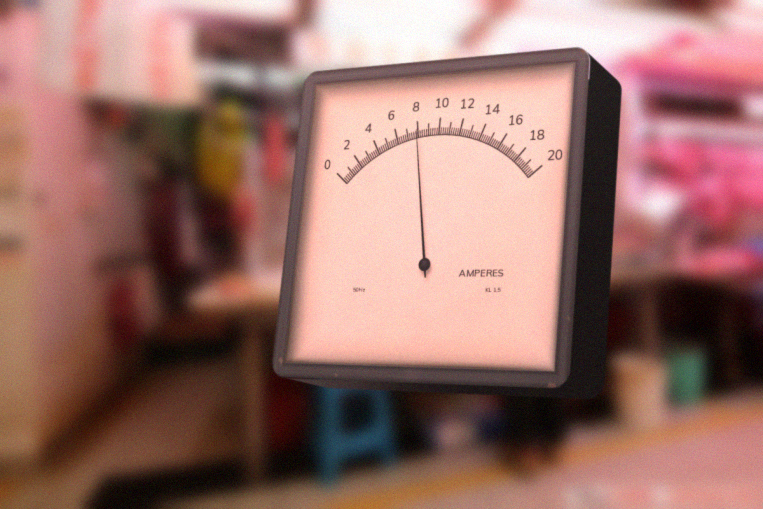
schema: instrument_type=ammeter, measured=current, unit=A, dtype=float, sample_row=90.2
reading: 8
